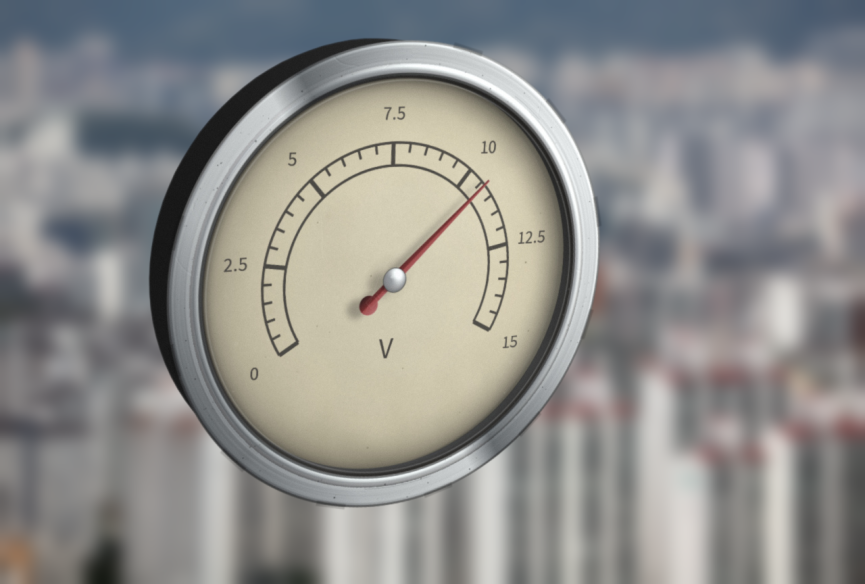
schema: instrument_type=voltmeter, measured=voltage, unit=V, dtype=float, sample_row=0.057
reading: 10.5
